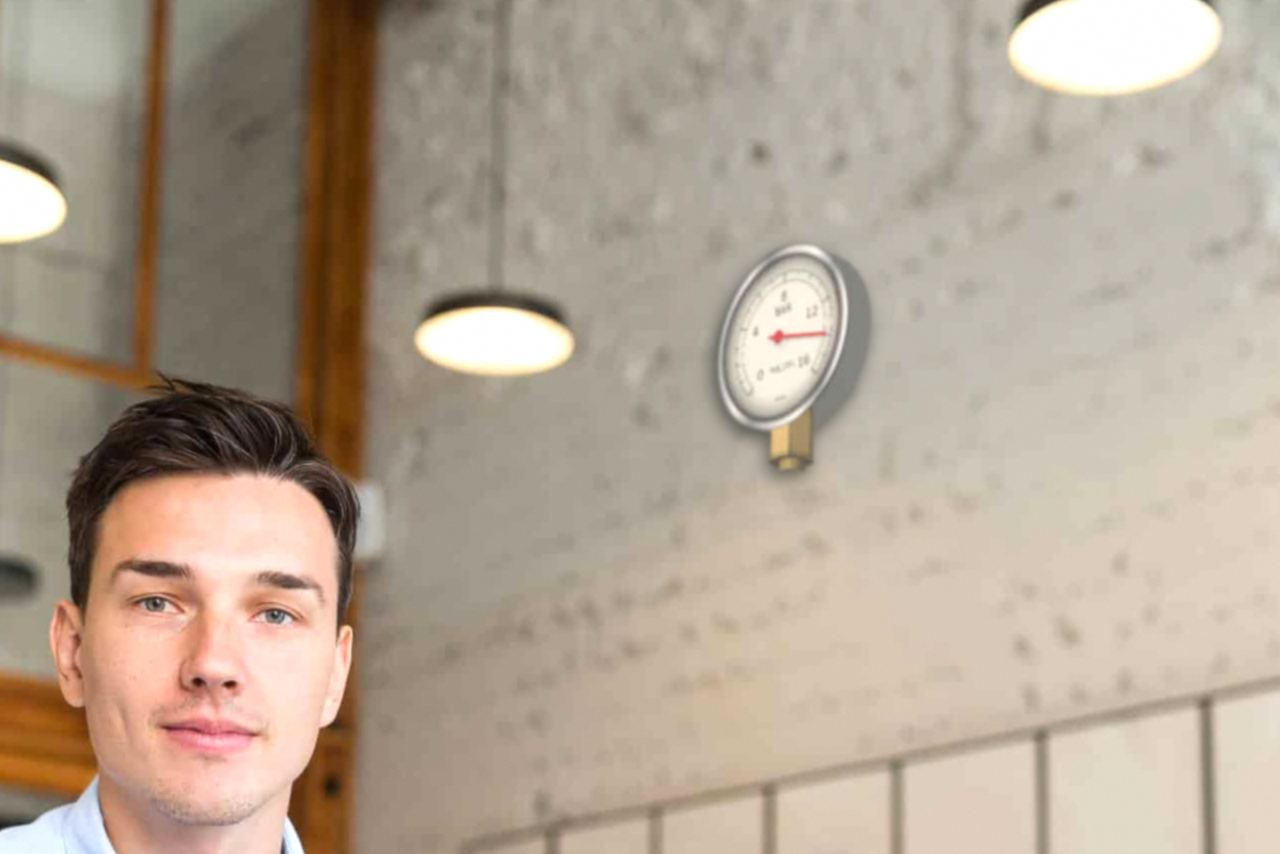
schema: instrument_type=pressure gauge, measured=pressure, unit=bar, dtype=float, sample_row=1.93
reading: 14
